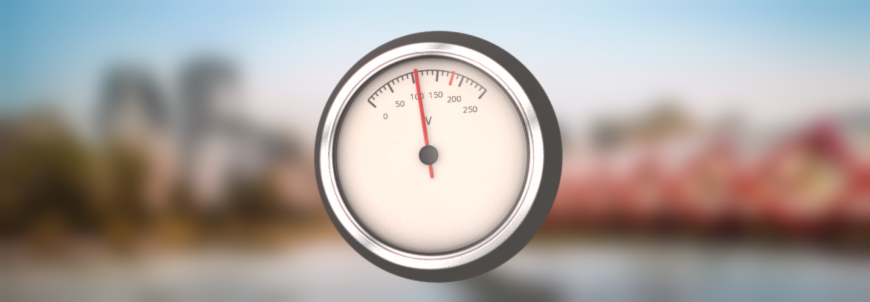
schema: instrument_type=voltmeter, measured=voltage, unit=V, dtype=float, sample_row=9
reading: 110
